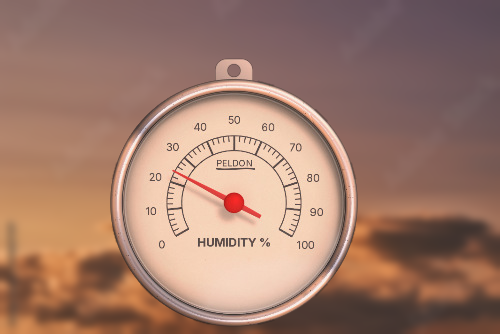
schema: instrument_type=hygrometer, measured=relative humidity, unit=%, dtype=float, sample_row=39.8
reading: 24
